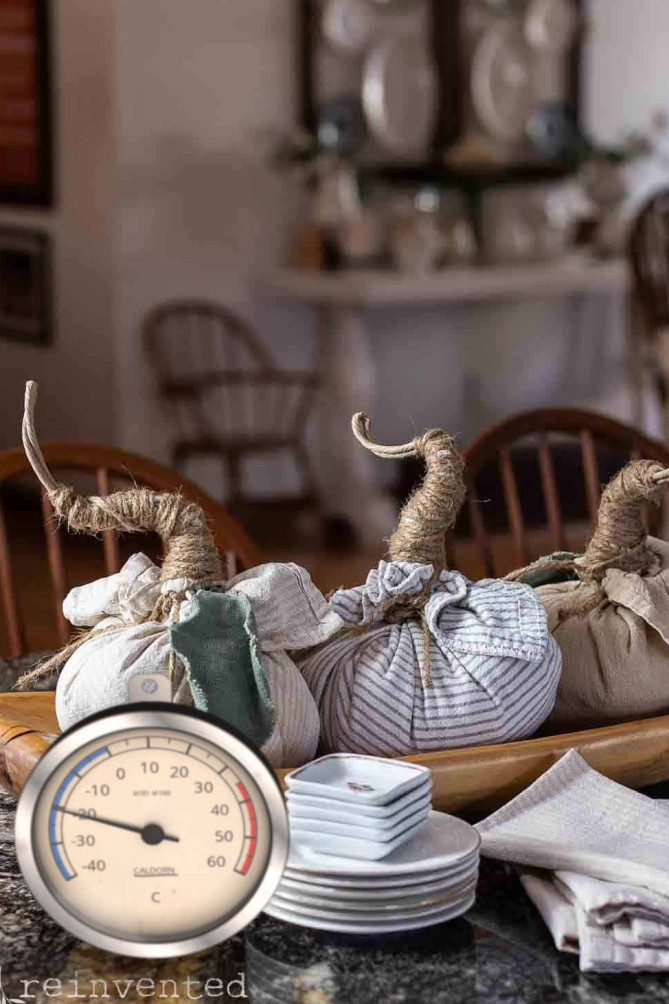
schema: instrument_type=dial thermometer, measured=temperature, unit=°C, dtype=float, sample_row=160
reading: -20
